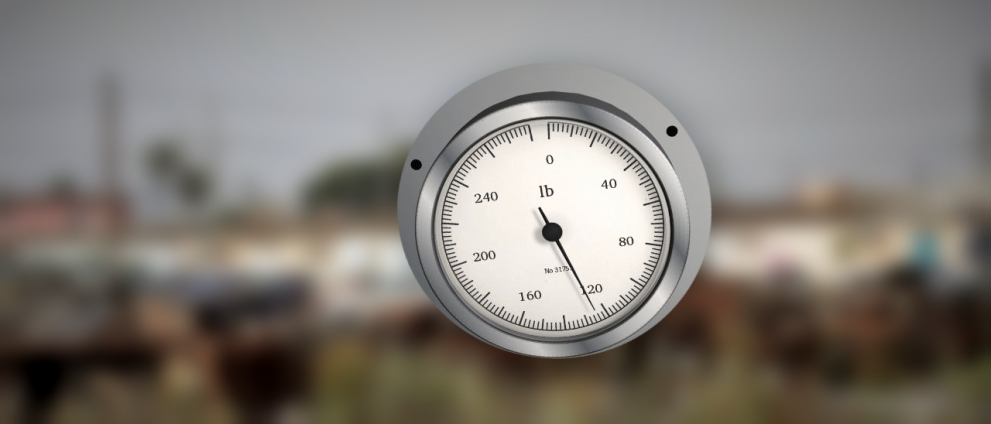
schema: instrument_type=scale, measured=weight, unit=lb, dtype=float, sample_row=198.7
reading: 124
